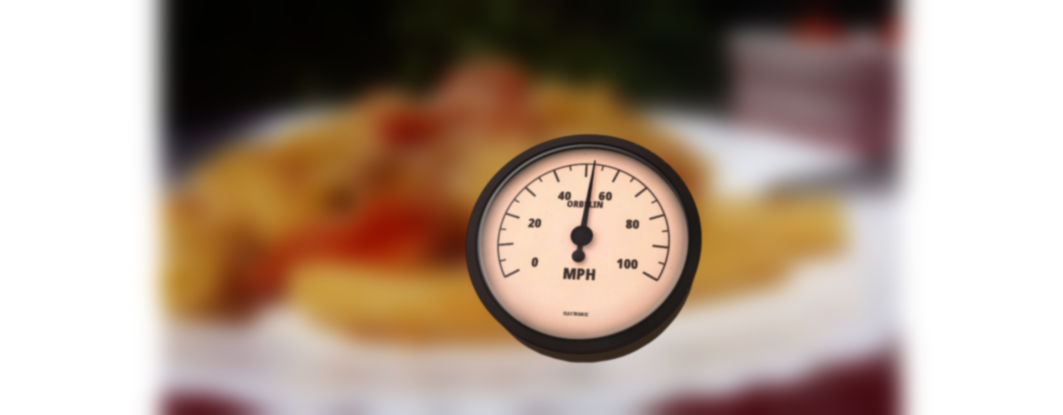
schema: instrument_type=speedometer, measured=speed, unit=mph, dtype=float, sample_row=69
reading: 52.5
